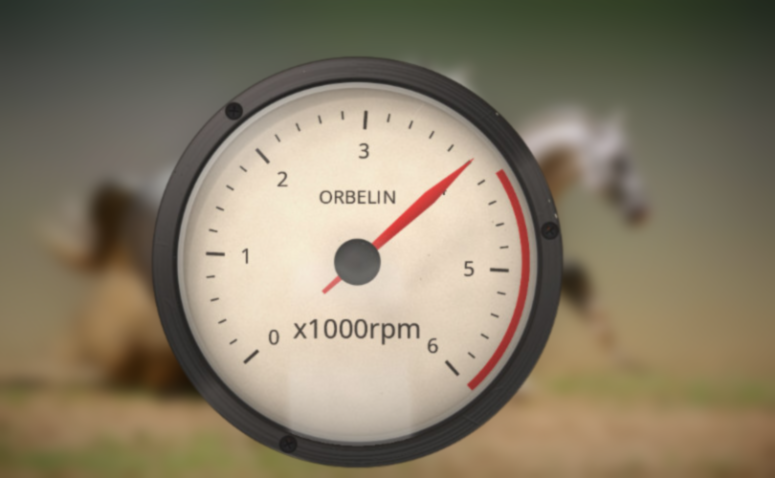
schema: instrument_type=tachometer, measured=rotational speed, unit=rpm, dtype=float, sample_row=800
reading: 4000
